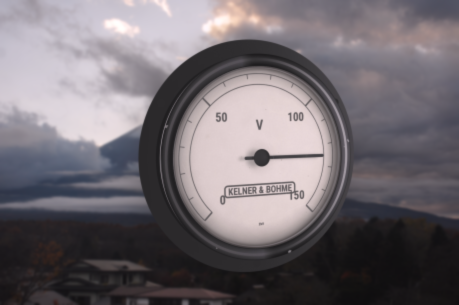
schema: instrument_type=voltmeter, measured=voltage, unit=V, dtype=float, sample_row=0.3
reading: 125
